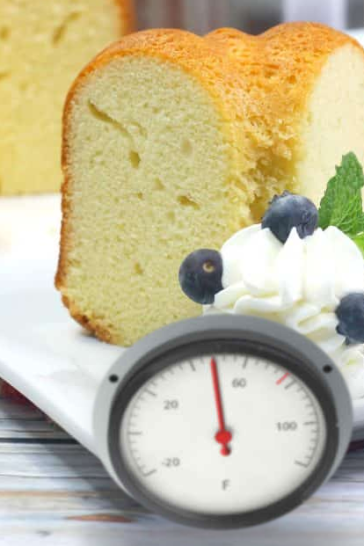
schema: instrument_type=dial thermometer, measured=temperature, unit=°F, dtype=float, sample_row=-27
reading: 48
